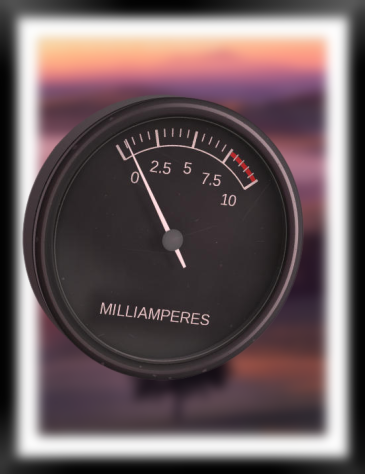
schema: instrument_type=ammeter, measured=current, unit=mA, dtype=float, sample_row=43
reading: 0.5
